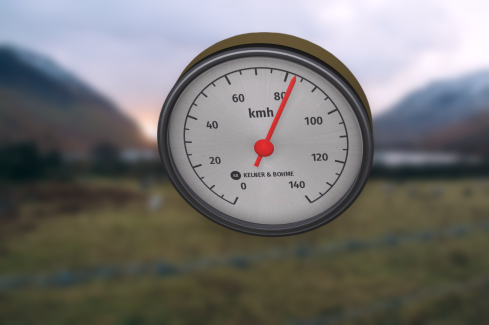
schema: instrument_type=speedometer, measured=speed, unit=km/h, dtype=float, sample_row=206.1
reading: 82.5
